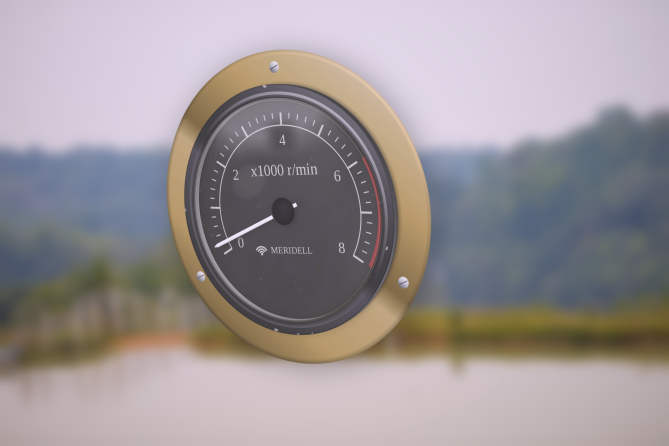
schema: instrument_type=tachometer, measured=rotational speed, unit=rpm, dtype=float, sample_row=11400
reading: 200
